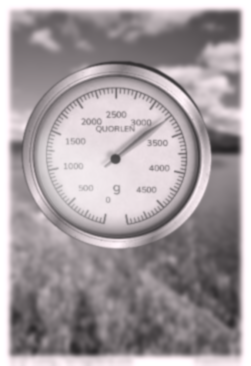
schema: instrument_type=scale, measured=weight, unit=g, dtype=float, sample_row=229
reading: 3250
